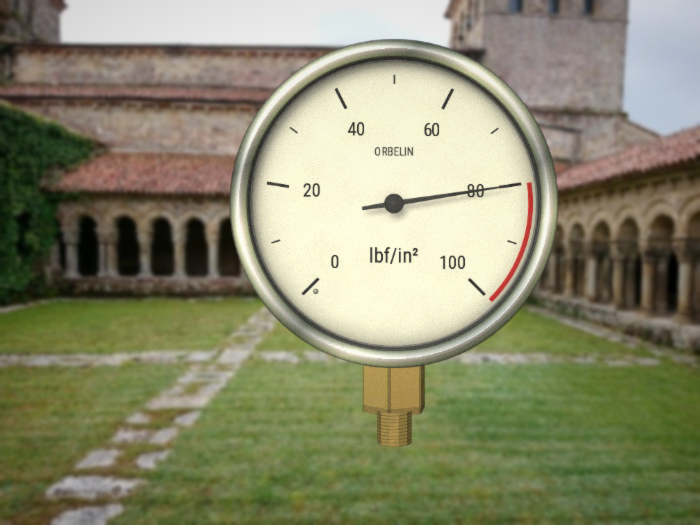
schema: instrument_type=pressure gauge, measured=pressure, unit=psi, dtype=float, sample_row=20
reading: 80
